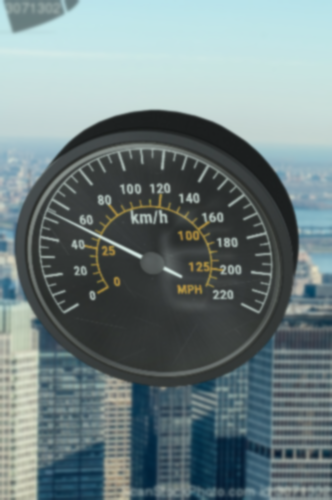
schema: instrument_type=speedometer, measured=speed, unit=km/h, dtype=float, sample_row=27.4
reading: 55
